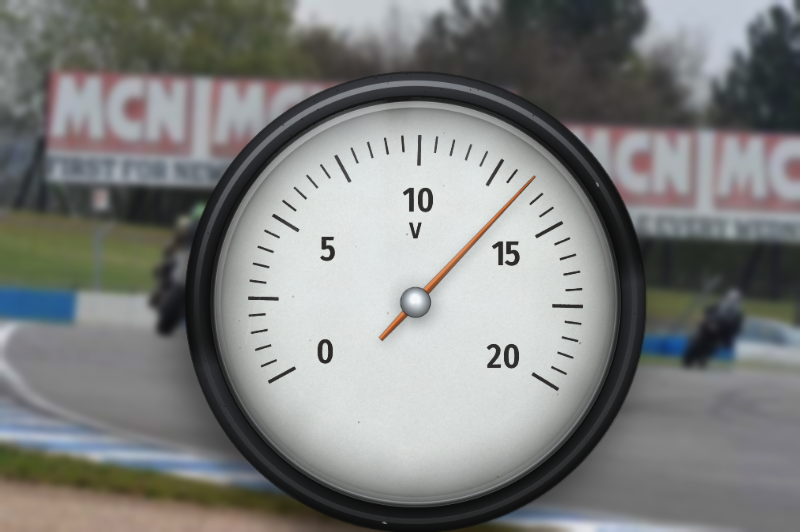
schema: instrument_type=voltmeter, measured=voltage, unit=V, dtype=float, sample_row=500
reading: 13.5
